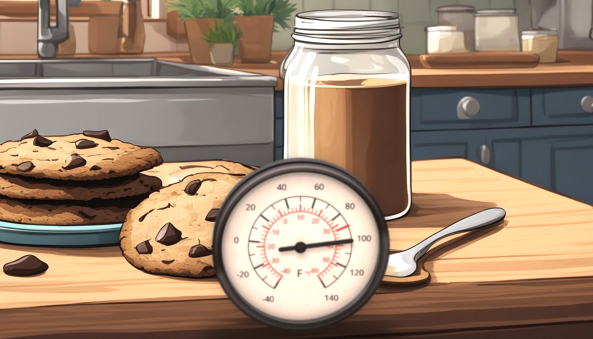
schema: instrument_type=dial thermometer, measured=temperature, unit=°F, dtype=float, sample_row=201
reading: 100
